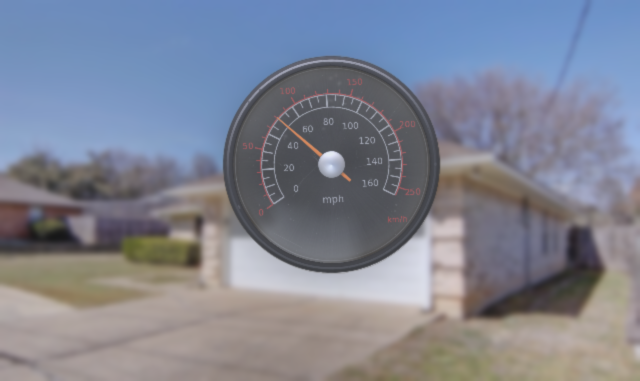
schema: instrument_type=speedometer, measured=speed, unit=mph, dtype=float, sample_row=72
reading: 50
